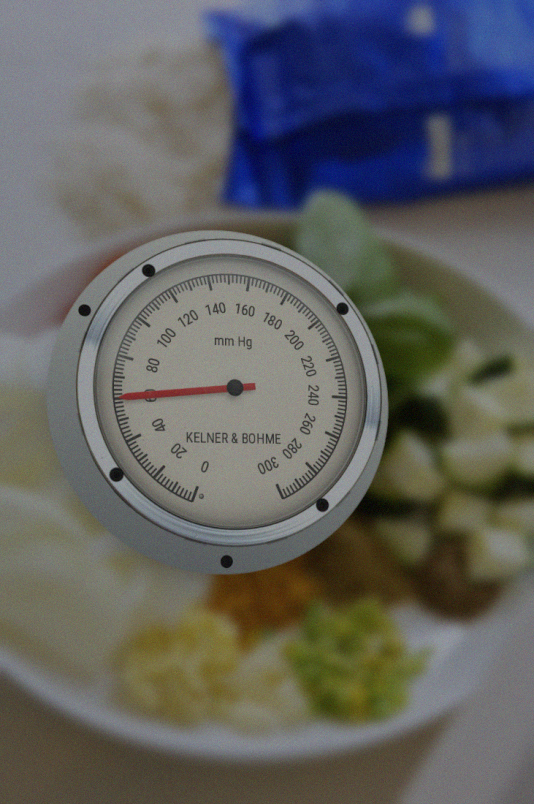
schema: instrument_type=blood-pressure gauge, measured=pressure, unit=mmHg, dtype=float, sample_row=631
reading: 60
